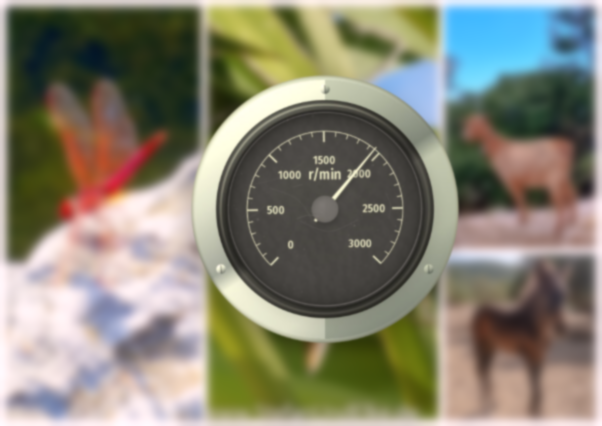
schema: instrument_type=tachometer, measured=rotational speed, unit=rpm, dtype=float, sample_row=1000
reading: 1950
